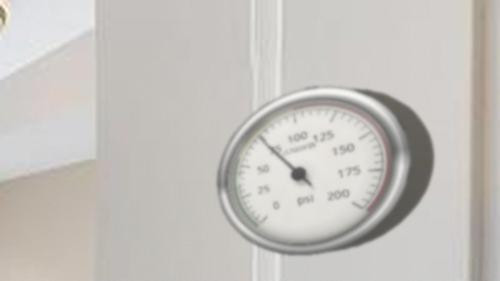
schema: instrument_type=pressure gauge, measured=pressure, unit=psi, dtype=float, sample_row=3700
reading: 75
